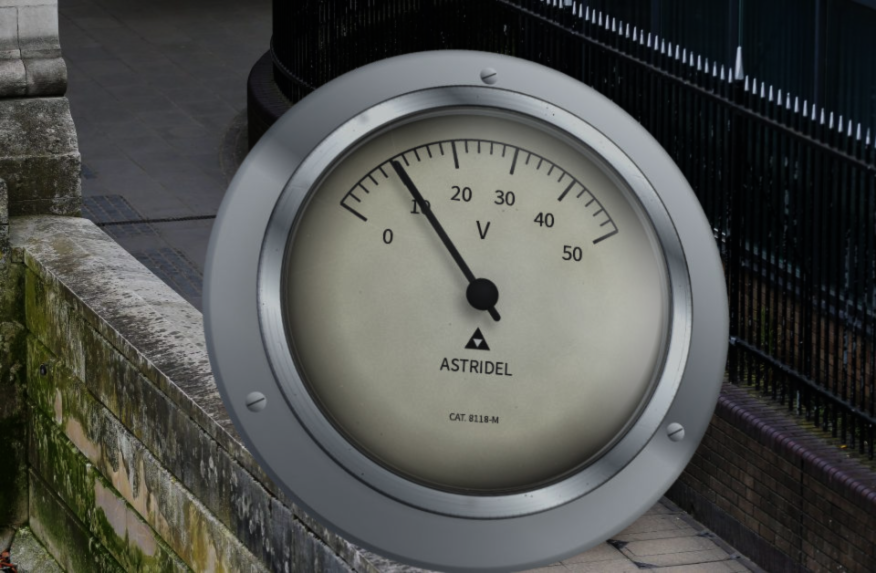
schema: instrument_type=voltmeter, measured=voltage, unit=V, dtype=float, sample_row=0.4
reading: 10
